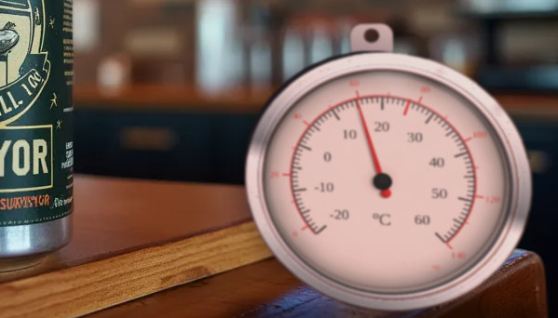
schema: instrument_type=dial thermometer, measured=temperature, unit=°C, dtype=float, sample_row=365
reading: 15
